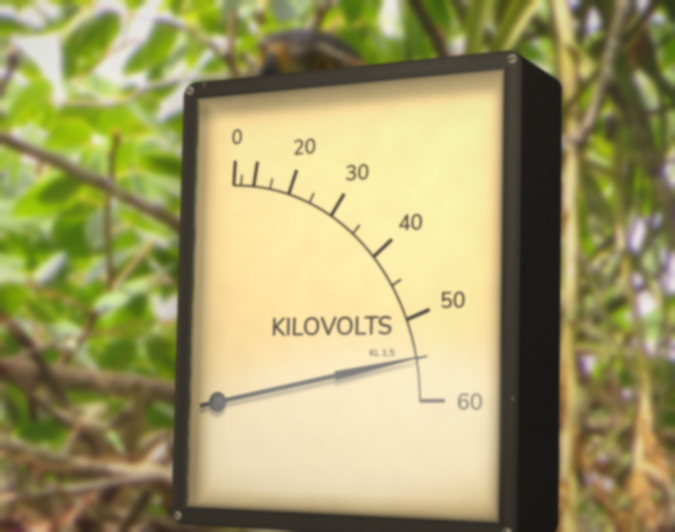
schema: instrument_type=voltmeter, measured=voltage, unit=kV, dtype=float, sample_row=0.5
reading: 55
